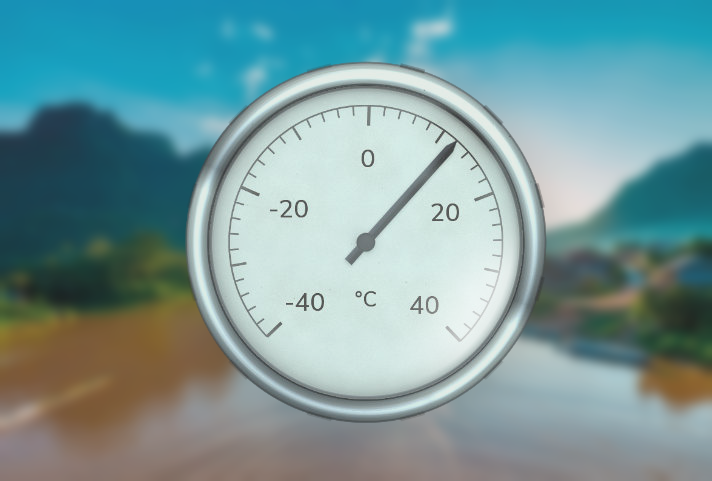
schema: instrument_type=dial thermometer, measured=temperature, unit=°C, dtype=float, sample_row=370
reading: 12
